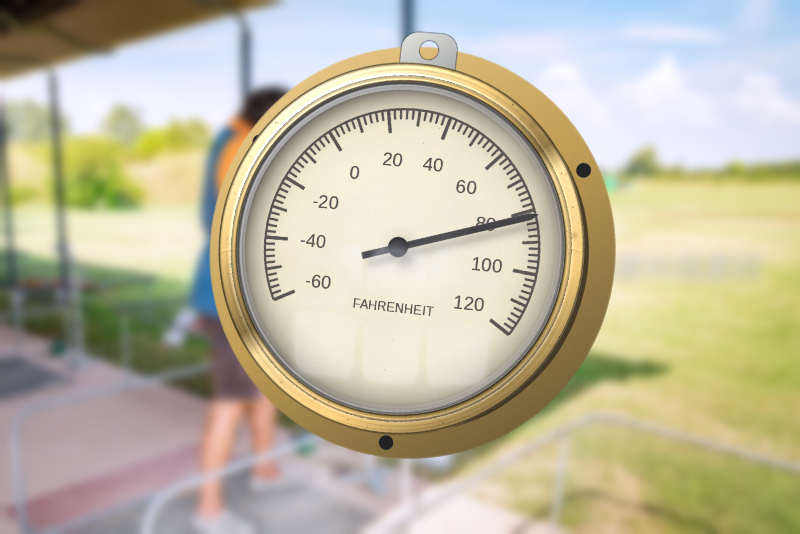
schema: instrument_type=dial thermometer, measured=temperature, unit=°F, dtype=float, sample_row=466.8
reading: 82
